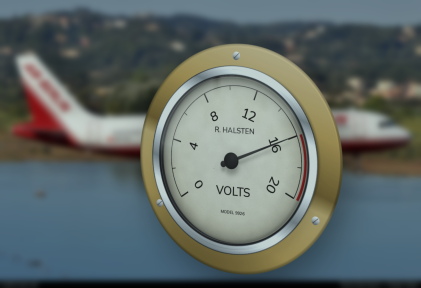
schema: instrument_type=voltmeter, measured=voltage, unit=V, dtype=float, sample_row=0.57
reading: 16
